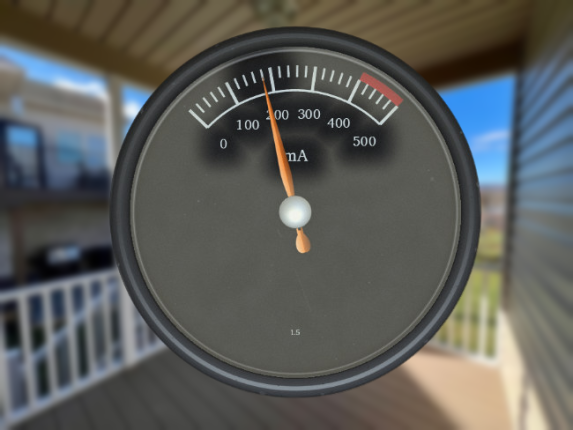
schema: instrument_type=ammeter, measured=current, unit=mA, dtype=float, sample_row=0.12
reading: 180
